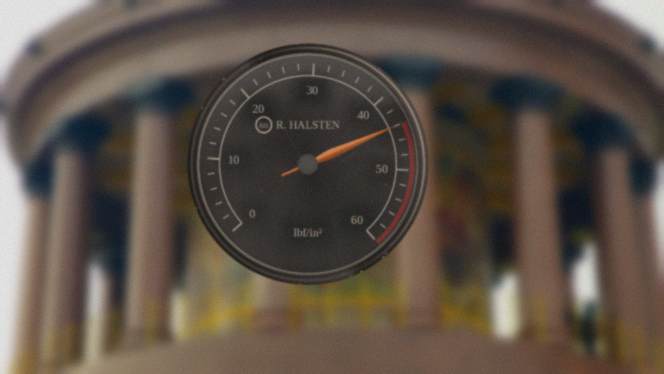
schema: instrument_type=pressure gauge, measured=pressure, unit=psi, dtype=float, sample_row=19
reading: 44
